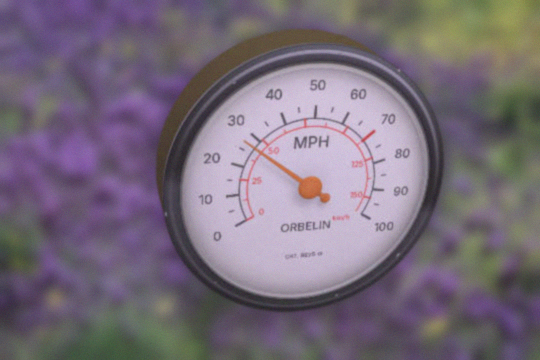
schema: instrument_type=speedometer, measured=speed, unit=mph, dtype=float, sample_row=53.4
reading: 27.5
